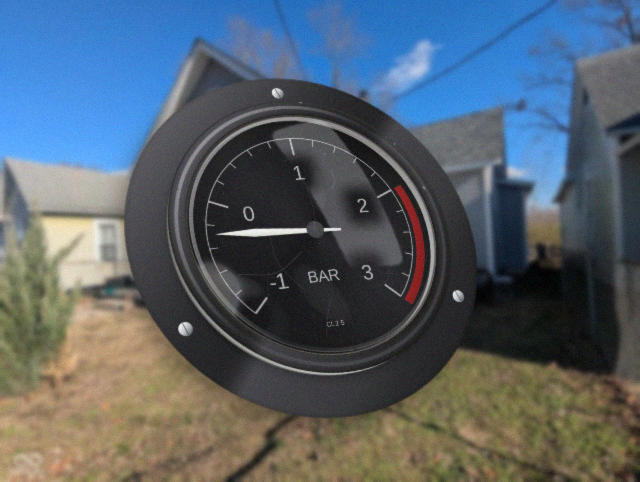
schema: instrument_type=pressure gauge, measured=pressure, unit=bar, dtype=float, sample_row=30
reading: -0.3
